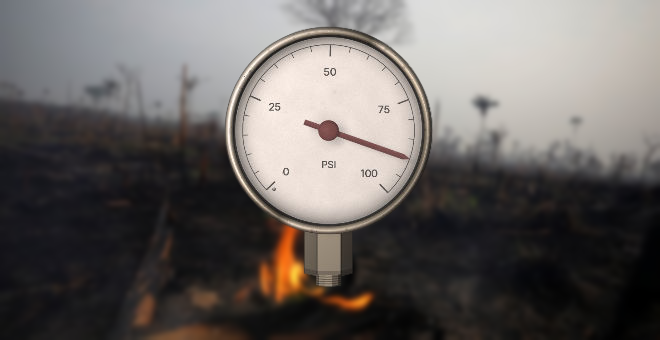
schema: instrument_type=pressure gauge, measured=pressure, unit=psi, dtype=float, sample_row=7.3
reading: 90
